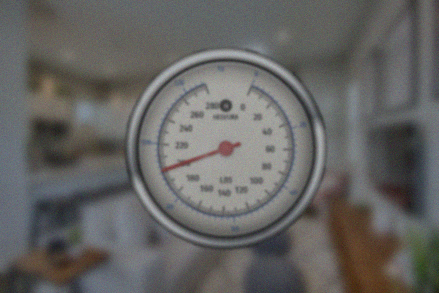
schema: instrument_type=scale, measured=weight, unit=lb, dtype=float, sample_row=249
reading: 200
